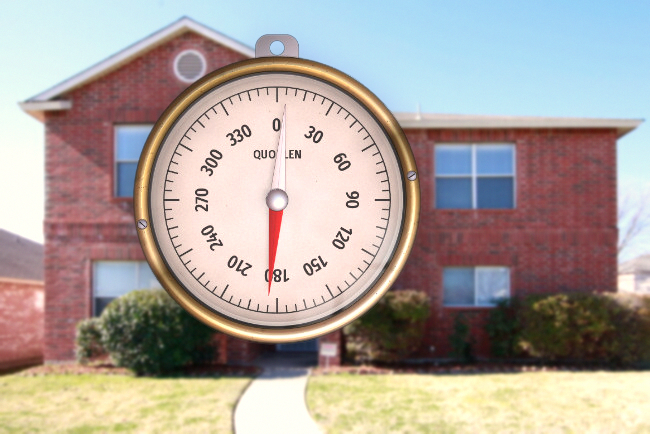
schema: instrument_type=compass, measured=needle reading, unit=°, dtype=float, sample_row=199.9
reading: 185
